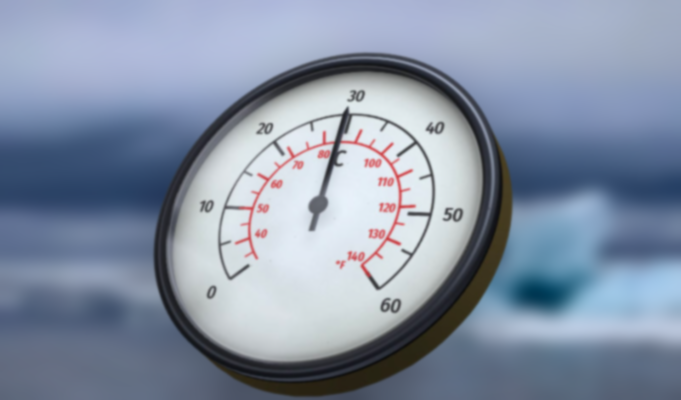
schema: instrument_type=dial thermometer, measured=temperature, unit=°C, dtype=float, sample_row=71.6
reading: 30
